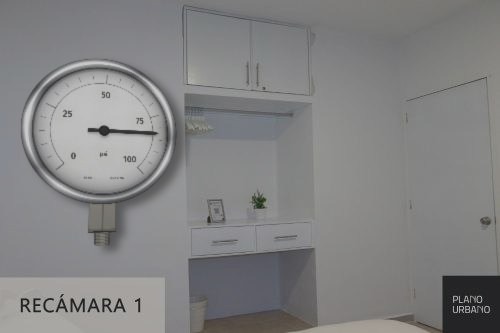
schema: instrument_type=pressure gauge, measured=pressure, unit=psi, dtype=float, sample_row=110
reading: 82.5
